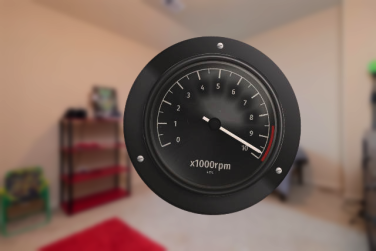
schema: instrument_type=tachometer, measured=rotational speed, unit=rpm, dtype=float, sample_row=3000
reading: 9750
